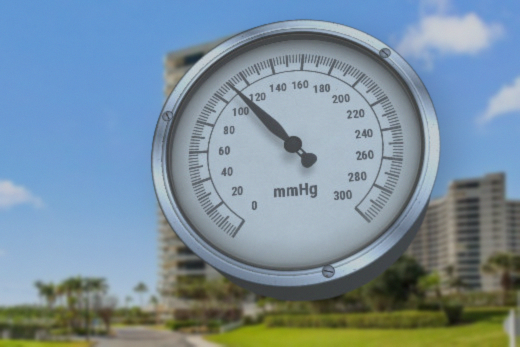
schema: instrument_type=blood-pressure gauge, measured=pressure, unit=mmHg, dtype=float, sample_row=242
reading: 110
